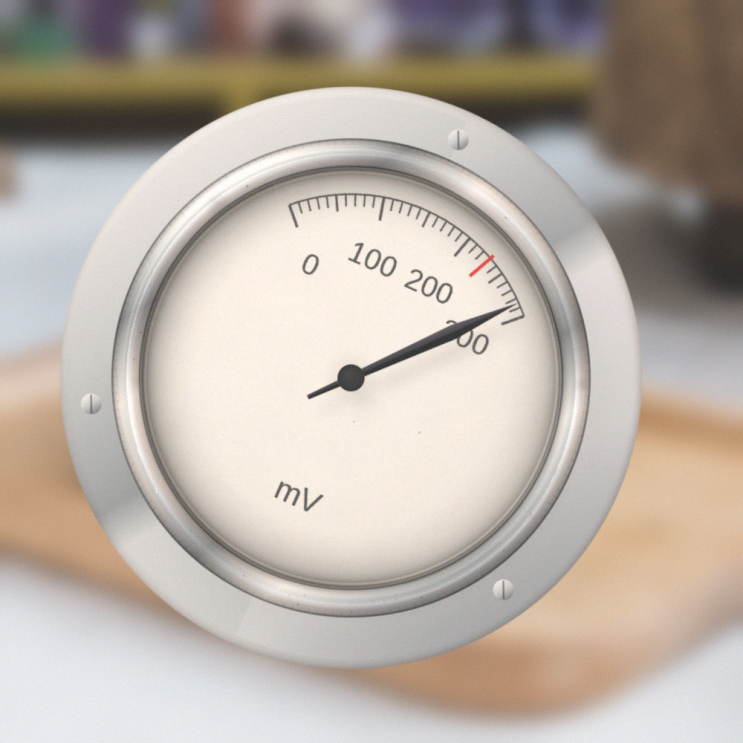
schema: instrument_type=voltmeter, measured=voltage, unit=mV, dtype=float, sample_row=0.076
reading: 285
